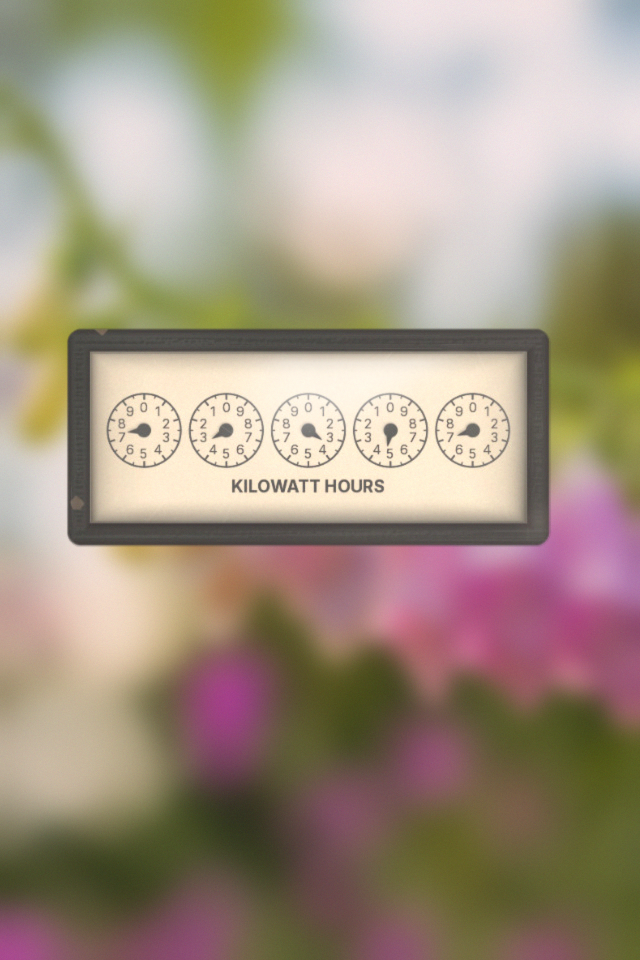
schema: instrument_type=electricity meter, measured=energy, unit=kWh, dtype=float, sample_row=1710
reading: 73347
